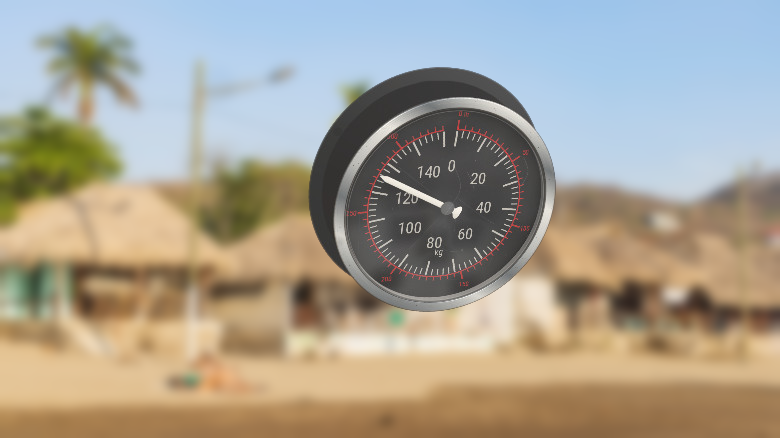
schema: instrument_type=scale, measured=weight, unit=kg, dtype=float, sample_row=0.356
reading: 126
